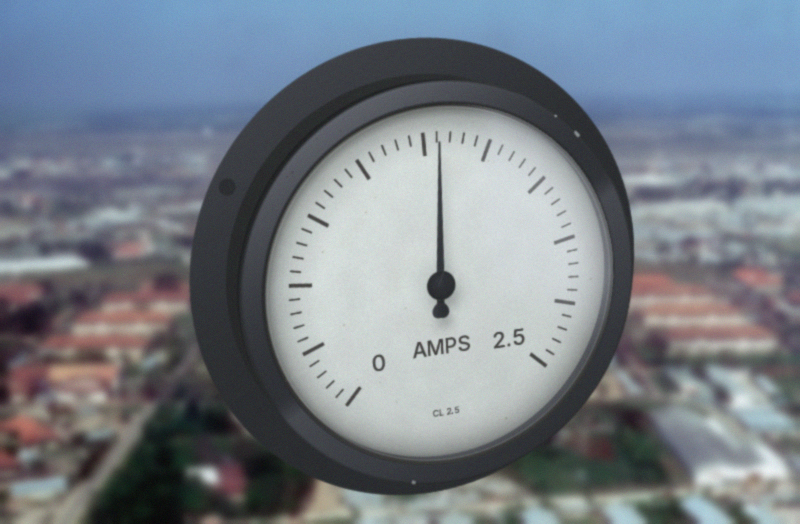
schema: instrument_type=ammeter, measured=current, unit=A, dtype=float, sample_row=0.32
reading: 1.3
